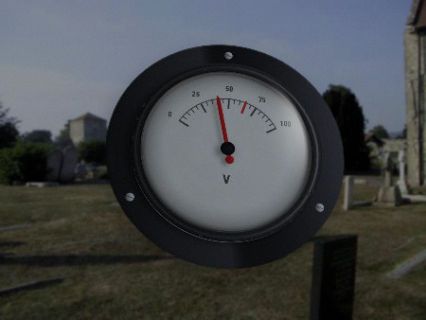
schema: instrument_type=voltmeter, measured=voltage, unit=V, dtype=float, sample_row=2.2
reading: 40
